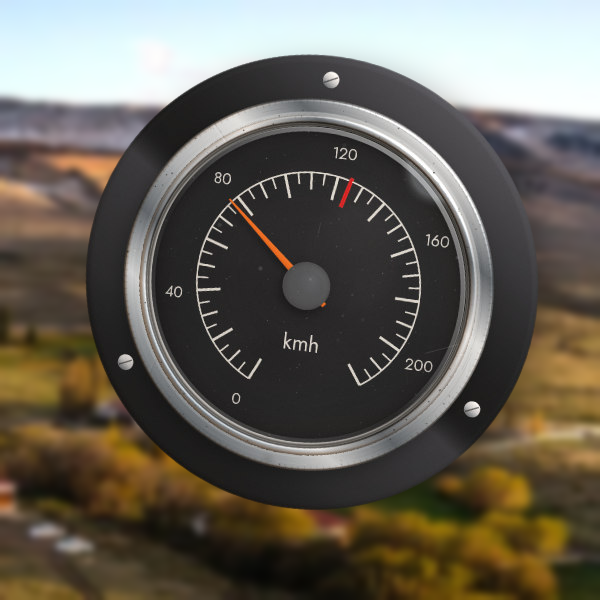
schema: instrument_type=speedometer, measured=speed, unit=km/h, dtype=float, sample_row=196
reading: 77.5
